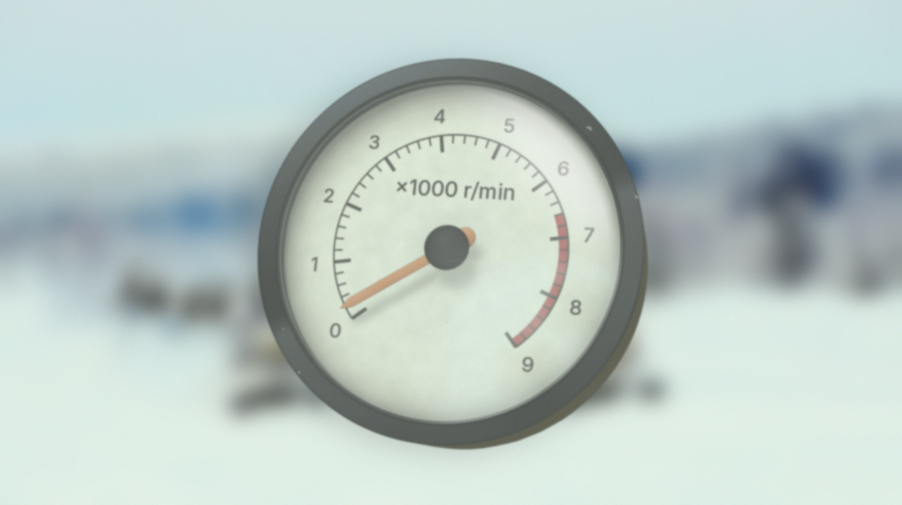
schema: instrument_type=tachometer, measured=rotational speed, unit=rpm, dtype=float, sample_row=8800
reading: 200
